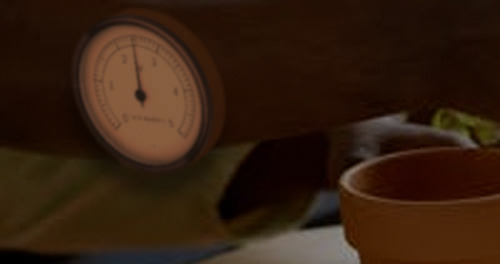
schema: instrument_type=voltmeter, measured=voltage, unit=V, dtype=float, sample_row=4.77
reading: 2.5
